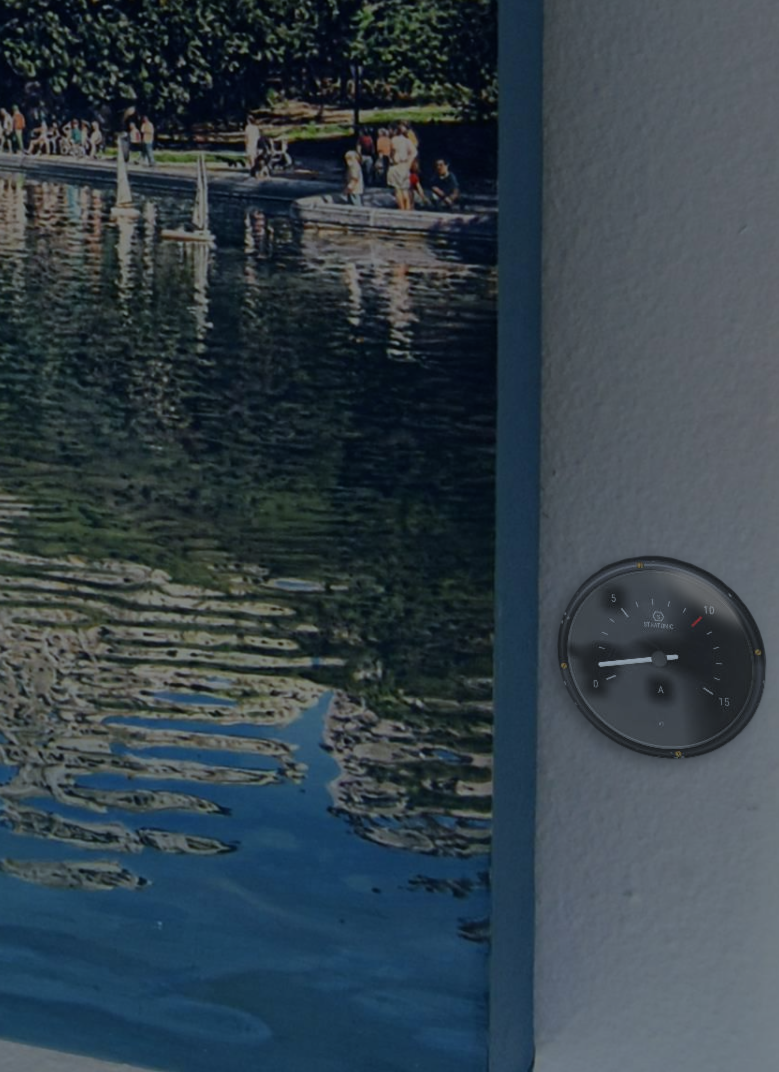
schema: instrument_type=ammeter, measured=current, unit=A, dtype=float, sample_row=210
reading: 1
